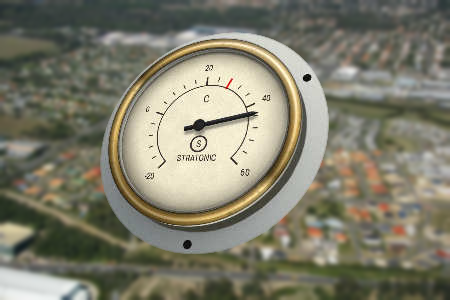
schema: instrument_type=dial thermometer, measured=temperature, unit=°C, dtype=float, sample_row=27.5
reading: 44
